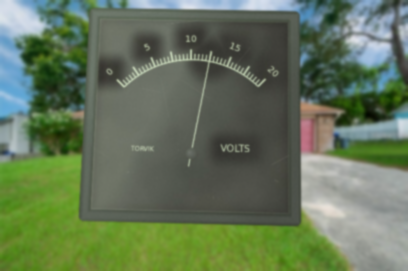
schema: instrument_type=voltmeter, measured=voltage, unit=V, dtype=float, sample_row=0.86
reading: 12.5
